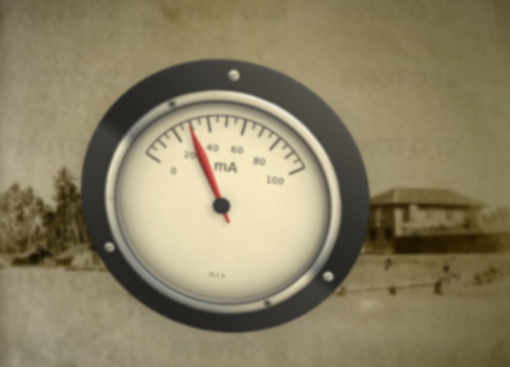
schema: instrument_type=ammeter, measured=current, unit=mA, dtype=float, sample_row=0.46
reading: 30
